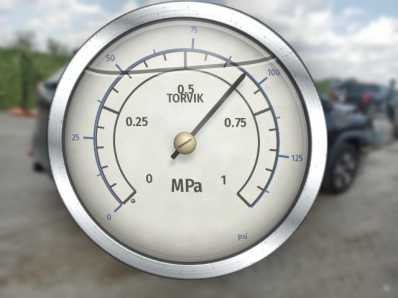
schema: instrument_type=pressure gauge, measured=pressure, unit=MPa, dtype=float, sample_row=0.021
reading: 0.65
